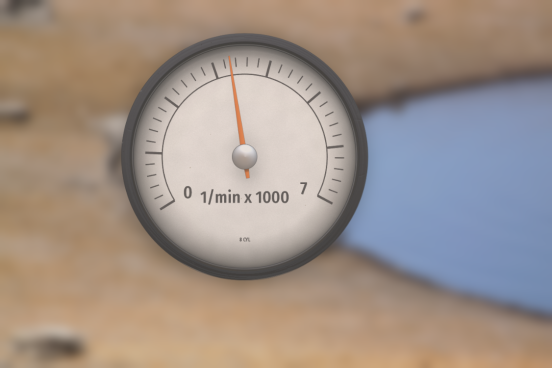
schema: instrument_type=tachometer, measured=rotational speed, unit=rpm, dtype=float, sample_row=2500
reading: 3300
